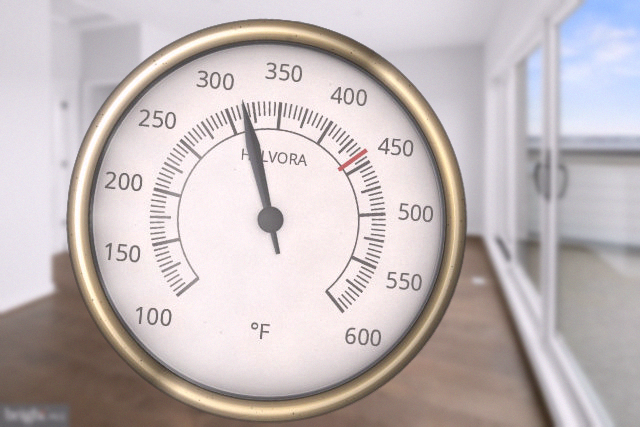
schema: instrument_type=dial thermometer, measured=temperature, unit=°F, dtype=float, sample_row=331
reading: 315
